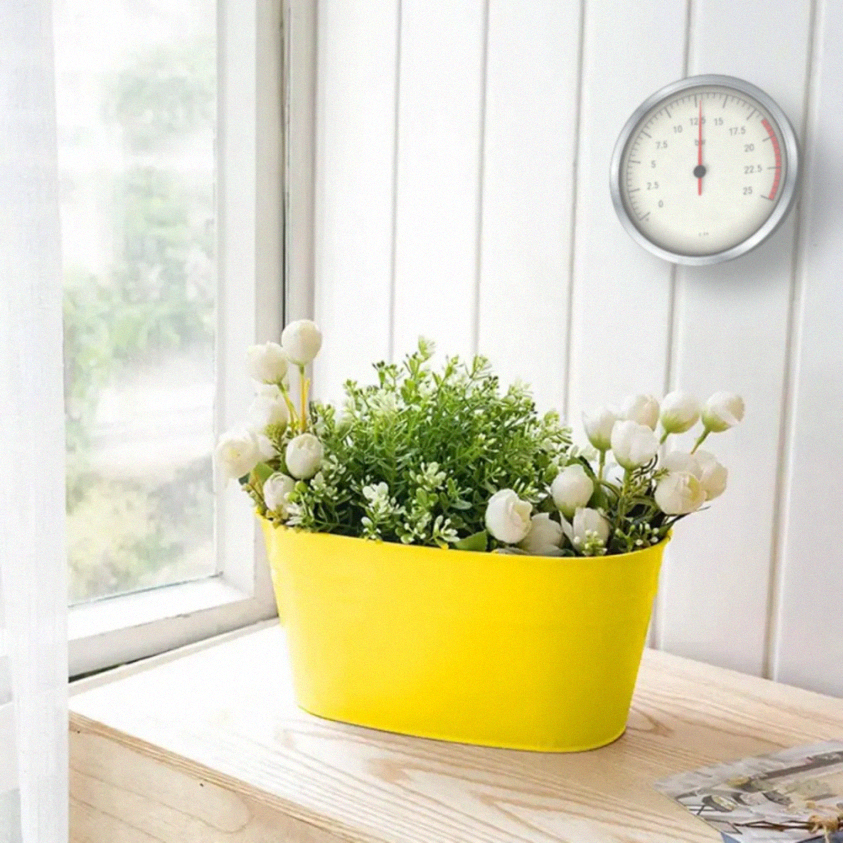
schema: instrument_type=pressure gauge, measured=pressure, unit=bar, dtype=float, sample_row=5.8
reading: 13
